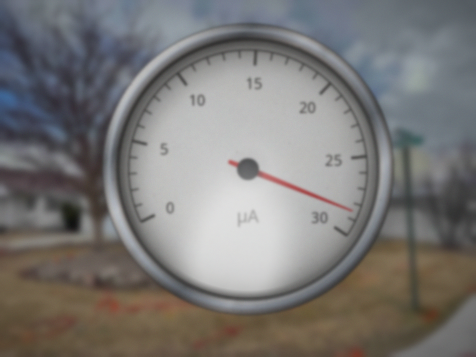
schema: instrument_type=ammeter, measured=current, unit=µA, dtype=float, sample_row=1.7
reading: 28.5
